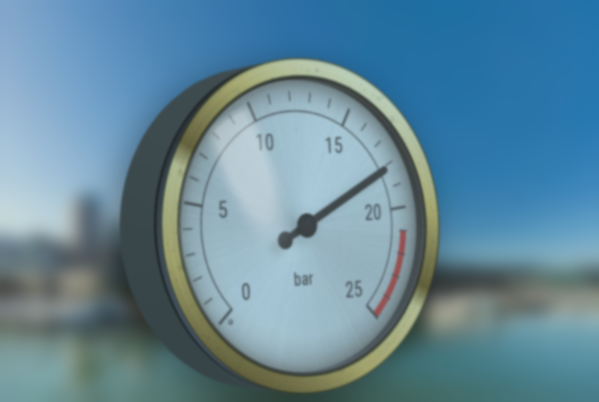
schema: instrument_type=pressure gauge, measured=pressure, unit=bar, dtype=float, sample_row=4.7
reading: 18
